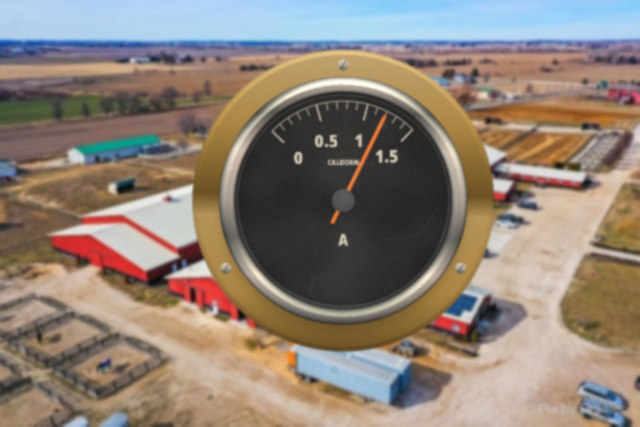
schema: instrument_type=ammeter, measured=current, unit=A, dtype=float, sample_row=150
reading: 1.2
